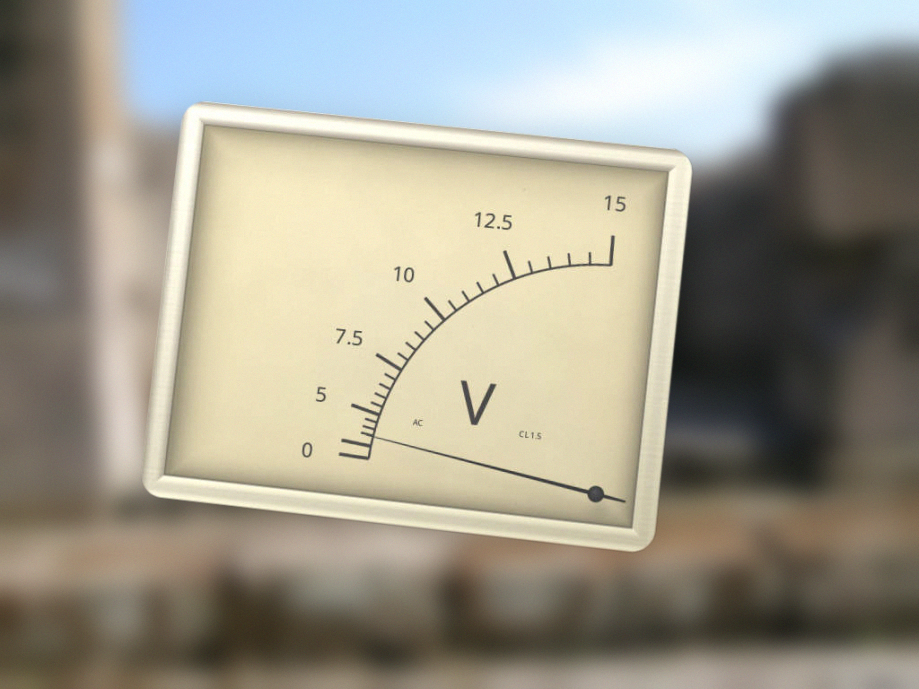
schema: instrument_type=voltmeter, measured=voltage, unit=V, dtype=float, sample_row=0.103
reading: 3.5
